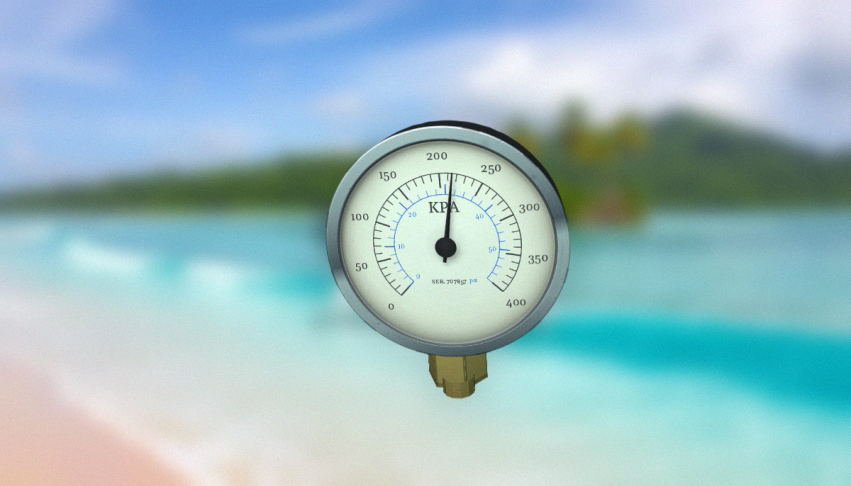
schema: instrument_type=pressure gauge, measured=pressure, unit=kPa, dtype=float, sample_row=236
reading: 215
